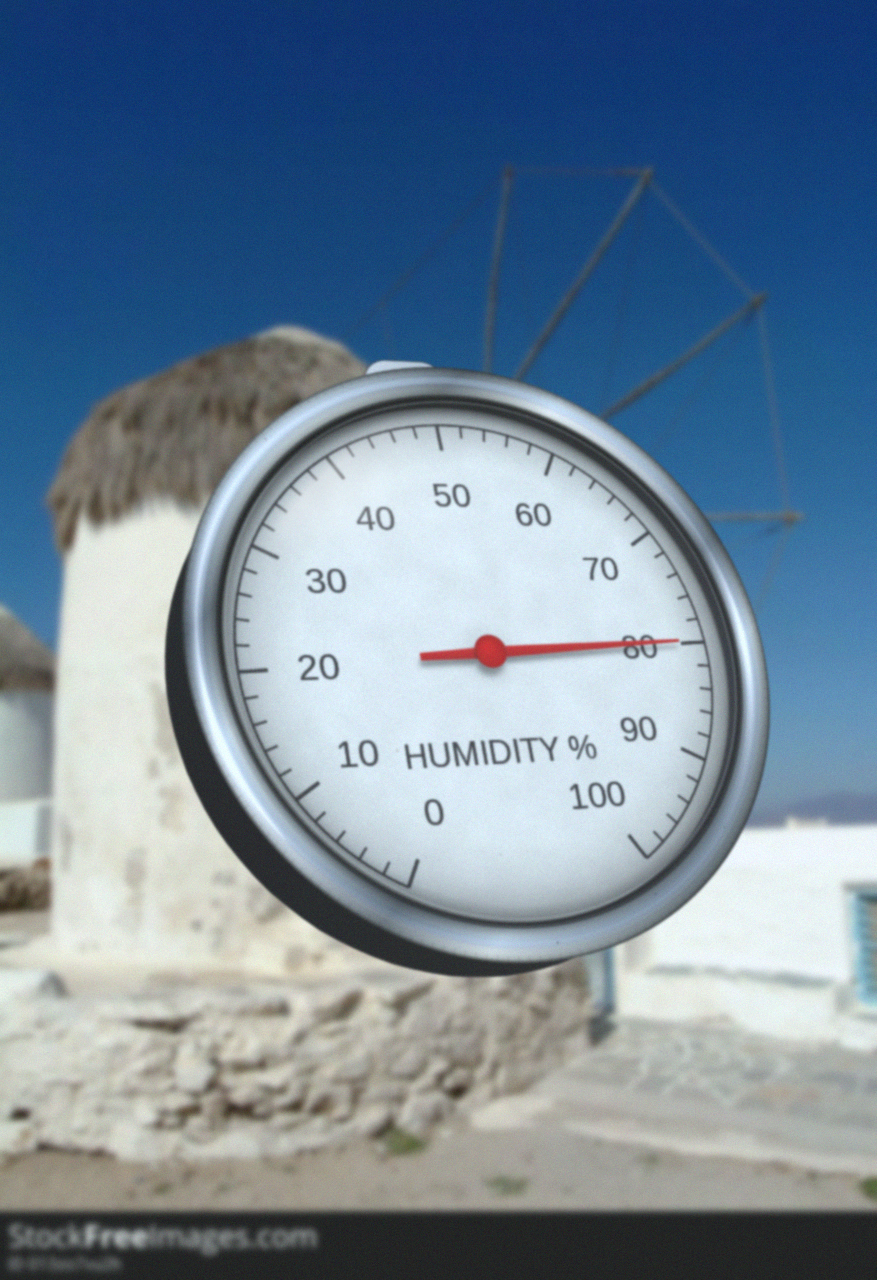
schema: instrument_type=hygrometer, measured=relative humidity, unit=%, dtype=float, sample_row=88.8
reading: 80
